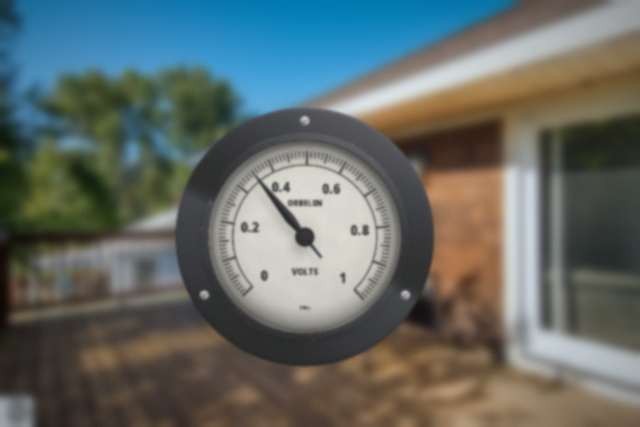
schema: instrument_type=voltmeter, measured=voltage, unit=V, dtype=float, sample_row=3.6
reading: 0.35
